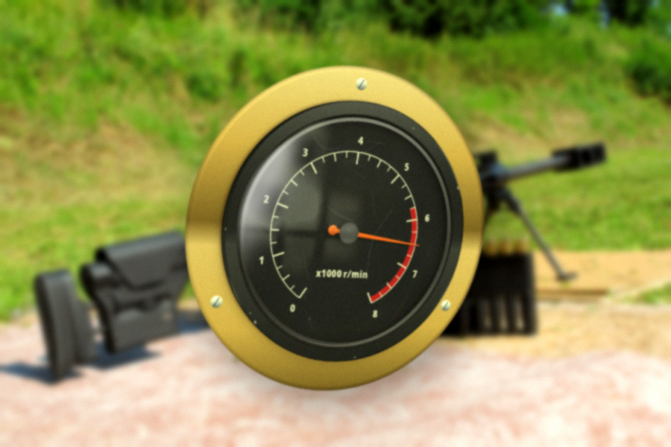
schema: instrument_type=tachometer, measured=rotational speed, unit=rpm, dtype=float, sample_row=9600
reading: 6500
